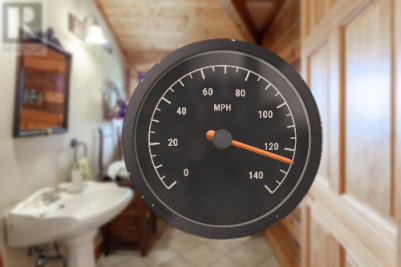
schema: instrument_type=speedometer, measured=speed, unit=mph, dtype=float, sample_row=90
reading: 125
